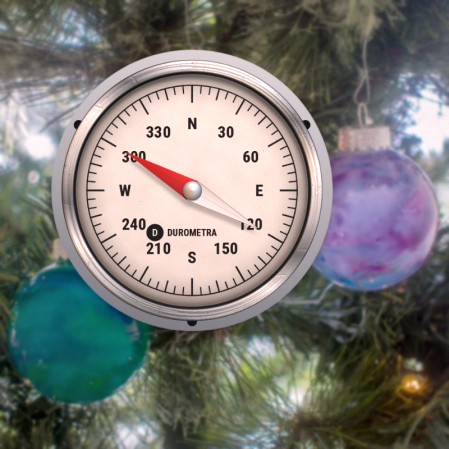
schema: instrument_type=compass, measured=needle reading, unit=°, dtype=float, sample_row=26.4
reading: 300
